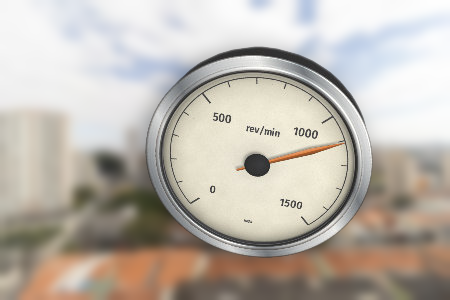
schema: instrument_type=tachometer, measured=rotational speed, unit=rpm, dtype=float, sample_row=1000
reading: 1100
